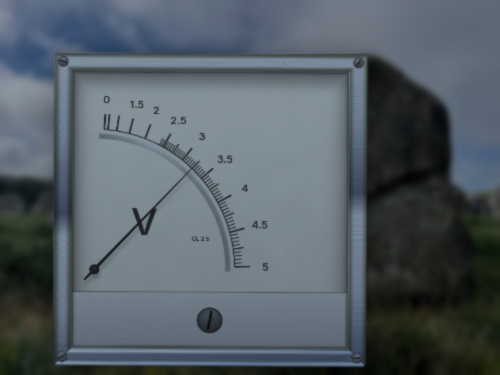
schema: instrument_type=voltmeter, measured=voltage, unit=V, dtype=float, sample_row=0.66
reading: 3.25
